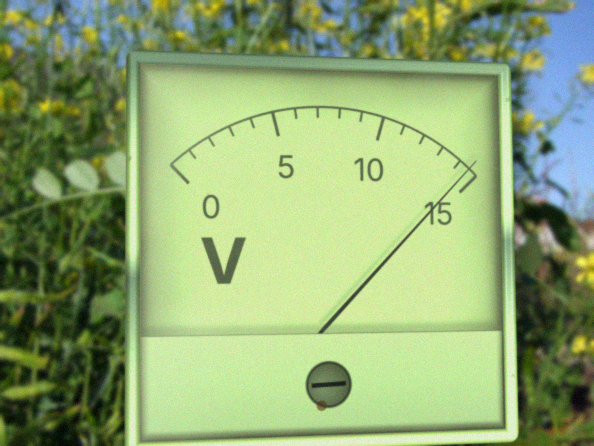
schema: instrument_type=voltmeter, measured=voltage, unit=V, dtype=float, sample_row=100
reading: 14.5
